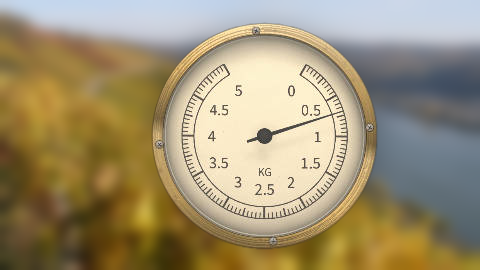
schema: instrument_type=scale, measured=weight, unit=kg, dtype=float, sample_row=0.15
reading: 0.7
